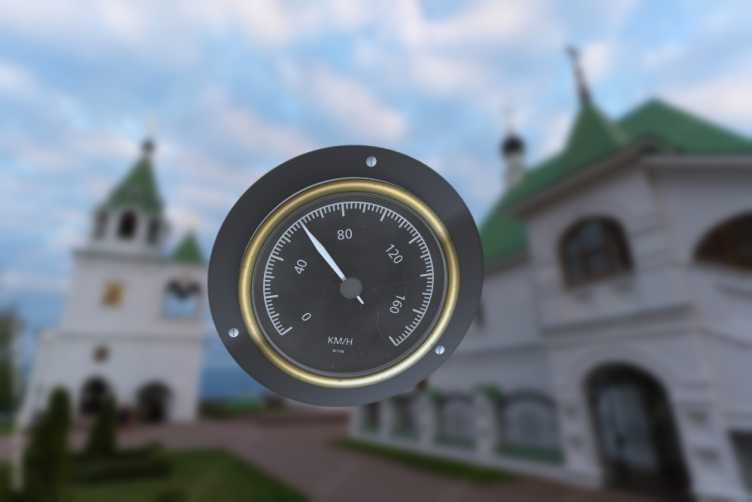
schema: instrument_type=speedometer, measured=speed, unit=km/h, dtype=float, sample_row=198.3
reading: 60
